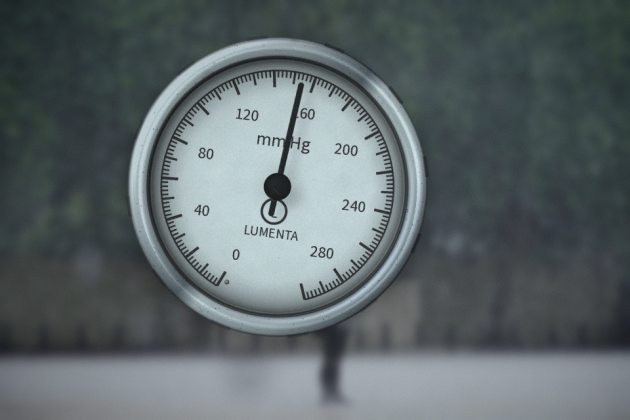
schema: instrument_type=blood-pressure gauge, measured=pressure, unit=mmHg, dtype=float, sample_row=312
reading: 154
